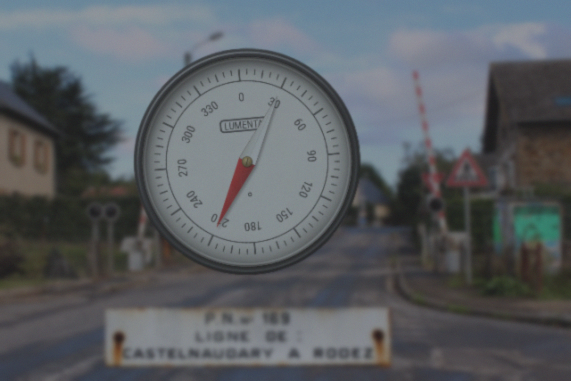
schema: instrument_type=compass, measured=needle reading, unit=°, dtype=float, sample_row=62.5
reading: 210
